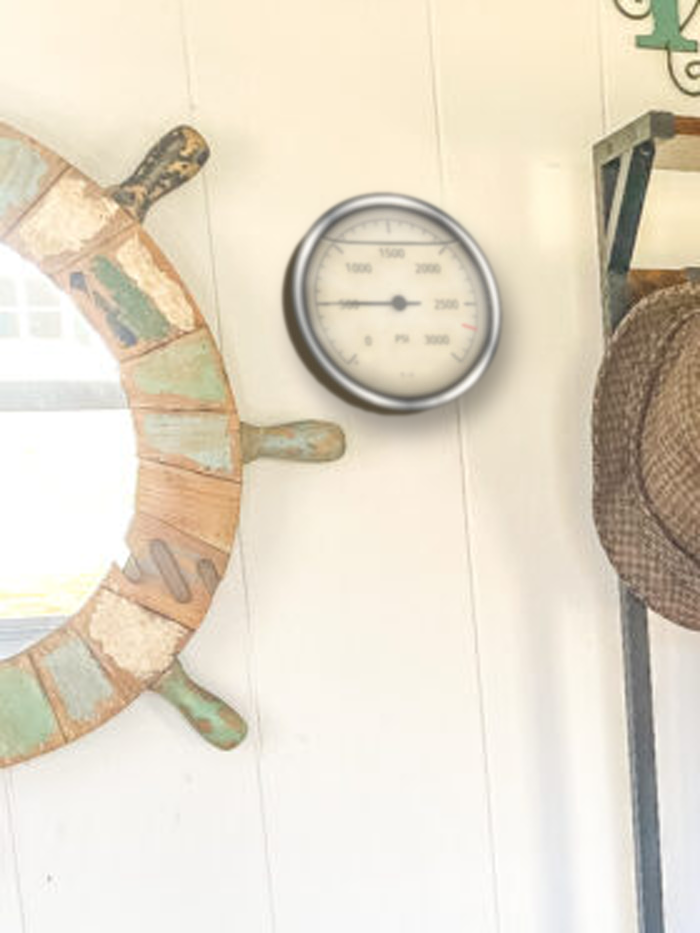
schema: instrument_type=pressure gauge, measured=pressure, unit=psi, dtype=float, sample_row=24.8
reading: 500
